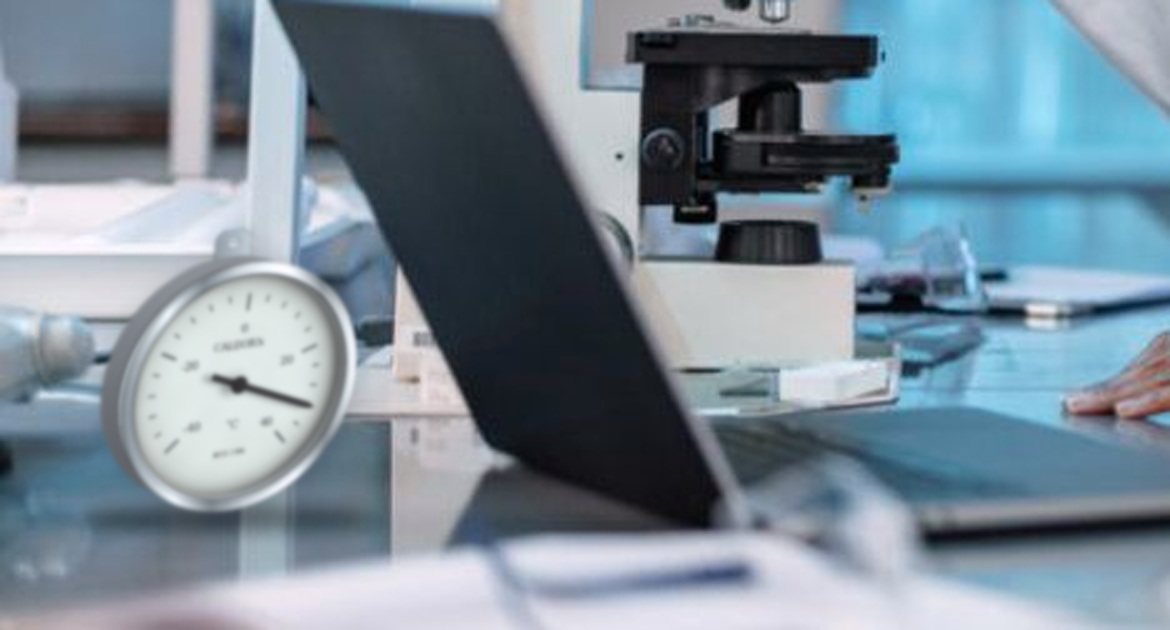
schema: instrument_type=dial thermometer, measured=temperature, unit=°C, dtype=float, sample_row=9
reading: 32
